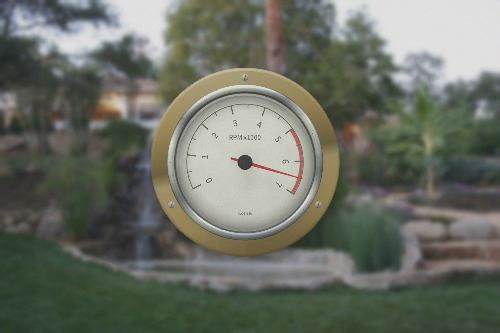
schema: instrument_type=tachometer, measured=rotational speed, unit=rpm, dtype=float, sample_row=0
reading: 6500
